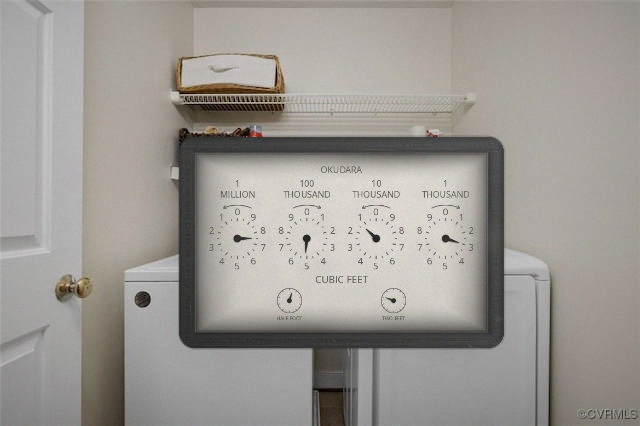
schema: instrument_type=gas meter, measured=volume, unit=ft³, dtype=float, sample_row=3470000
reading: 751300
